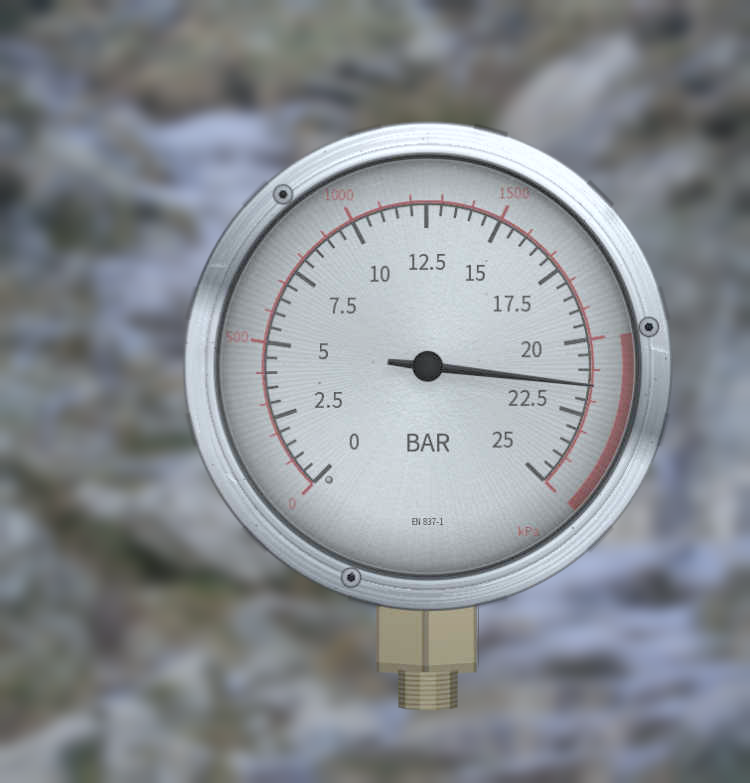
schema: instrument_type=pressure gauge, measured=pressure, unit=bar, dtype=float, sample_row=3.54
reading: 21.5
